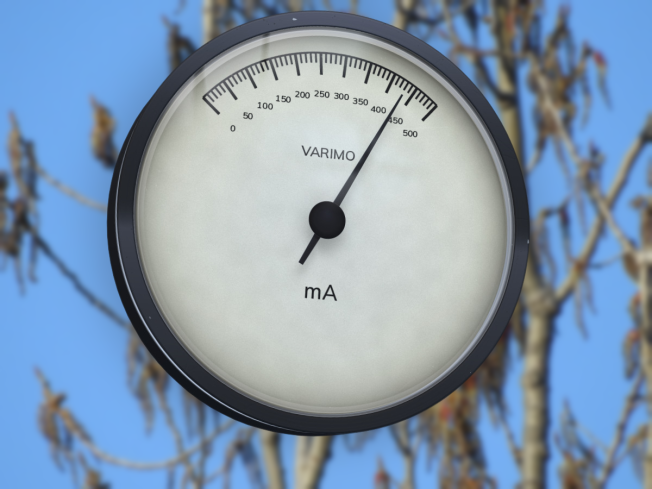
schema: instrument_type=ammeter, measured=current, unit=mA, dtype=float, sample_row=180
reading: 430
